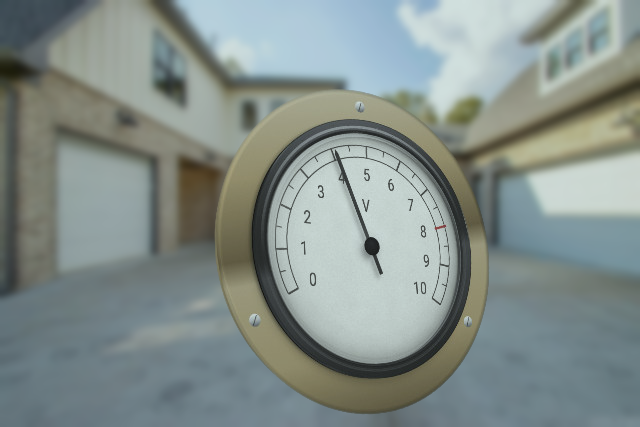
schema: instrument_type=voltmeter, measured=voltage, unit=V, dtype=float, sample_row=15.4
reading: 4
